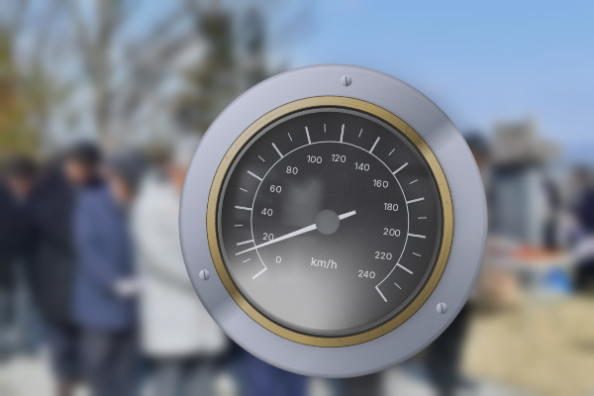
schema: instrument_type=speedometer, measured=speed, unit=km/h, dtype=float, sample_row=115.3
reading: 15
